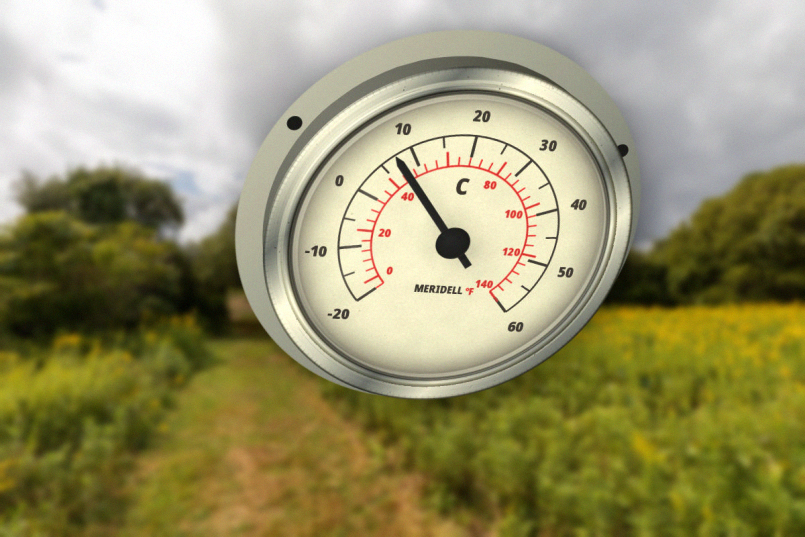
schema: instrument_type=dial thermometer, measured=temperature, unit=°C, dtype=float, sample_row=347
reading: 7.5
